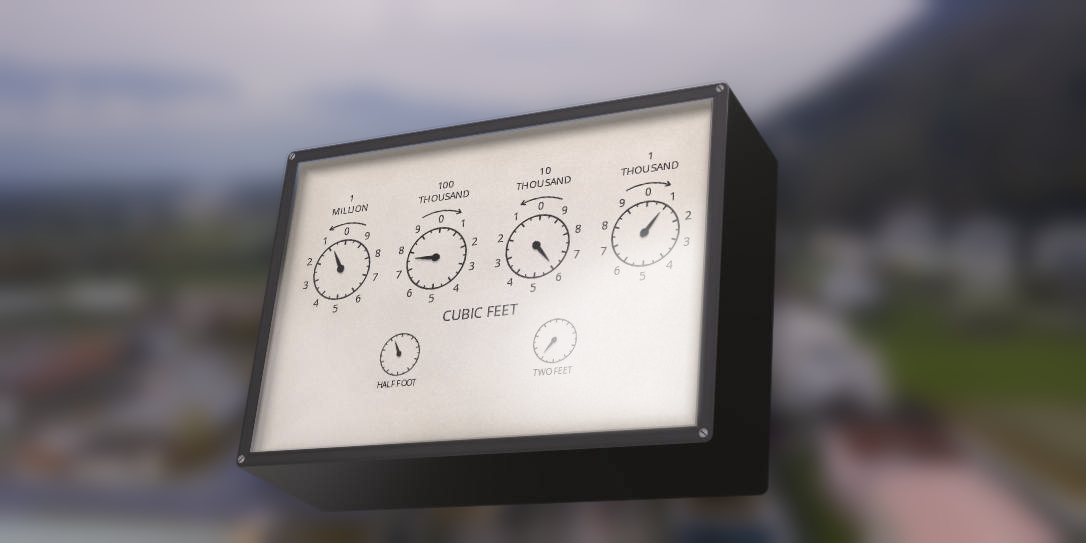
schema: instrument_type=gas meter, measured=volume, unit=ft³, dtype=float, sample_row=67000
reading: 76100
